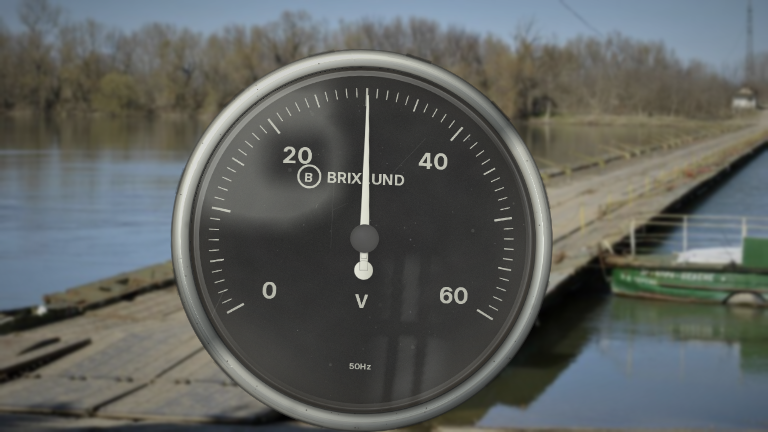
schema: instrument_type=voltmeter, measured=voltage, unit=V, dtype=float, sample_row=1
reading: 30
